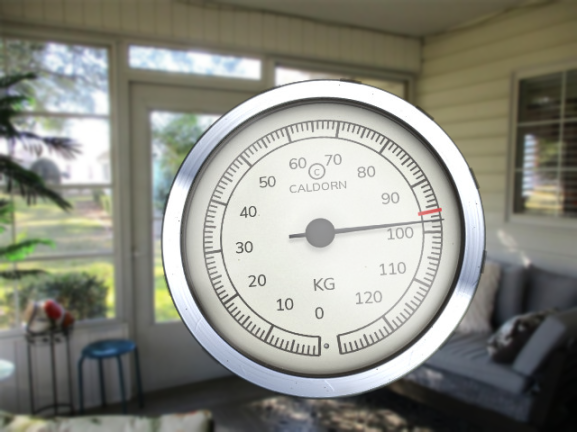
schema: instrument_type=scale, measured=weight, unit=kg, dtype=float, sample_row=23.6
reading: 98
